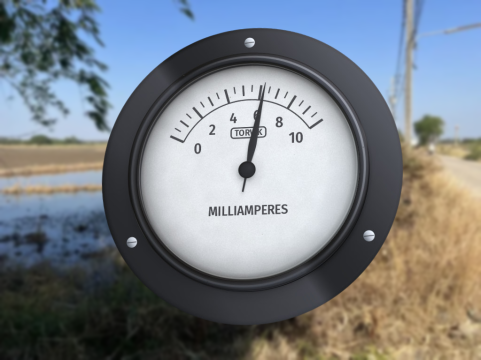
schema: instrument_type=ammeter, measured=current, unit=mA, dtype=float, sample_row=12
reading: 6.25
